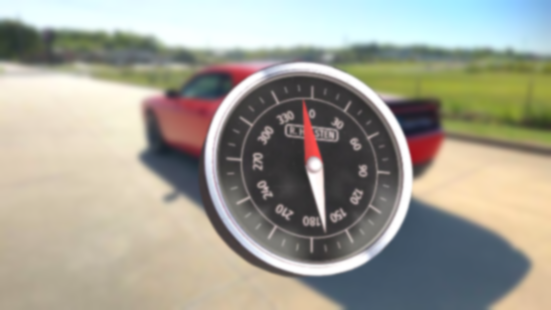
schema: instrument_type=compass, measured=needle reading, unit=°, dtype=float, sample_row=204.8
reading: 350
